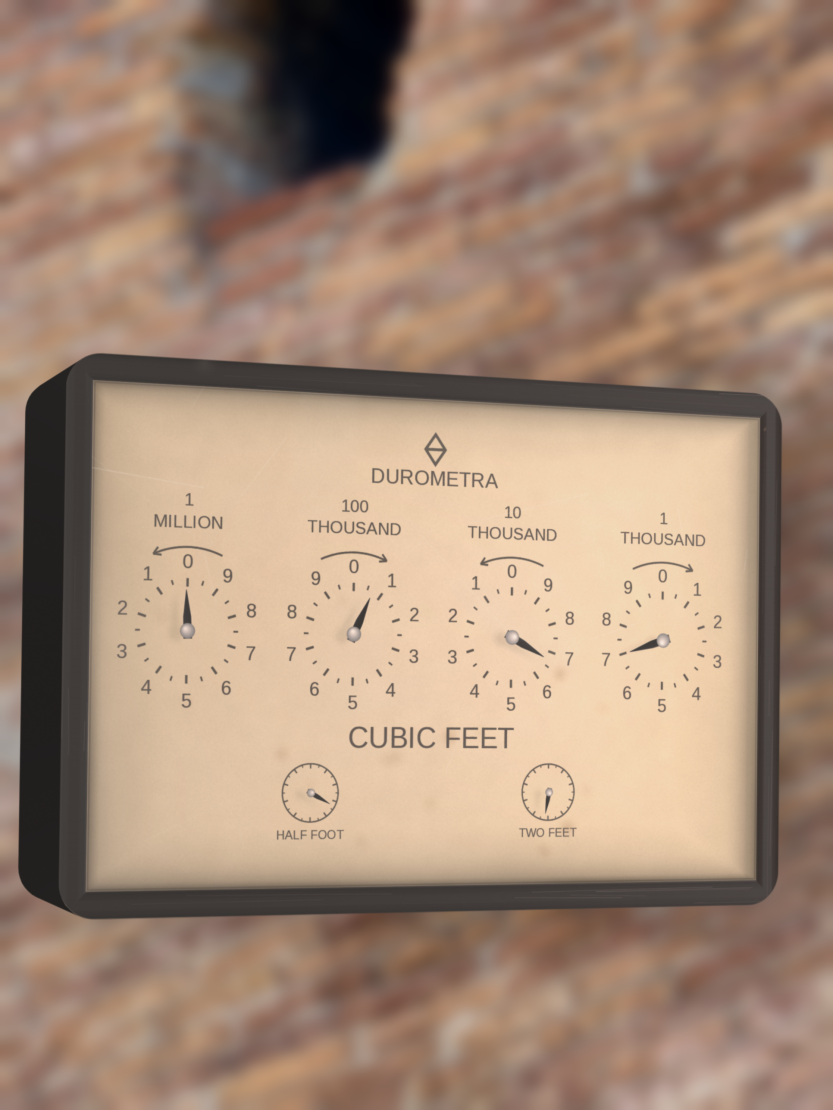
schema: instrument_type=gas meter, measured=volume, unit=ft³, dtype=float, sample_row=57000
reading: 6700
